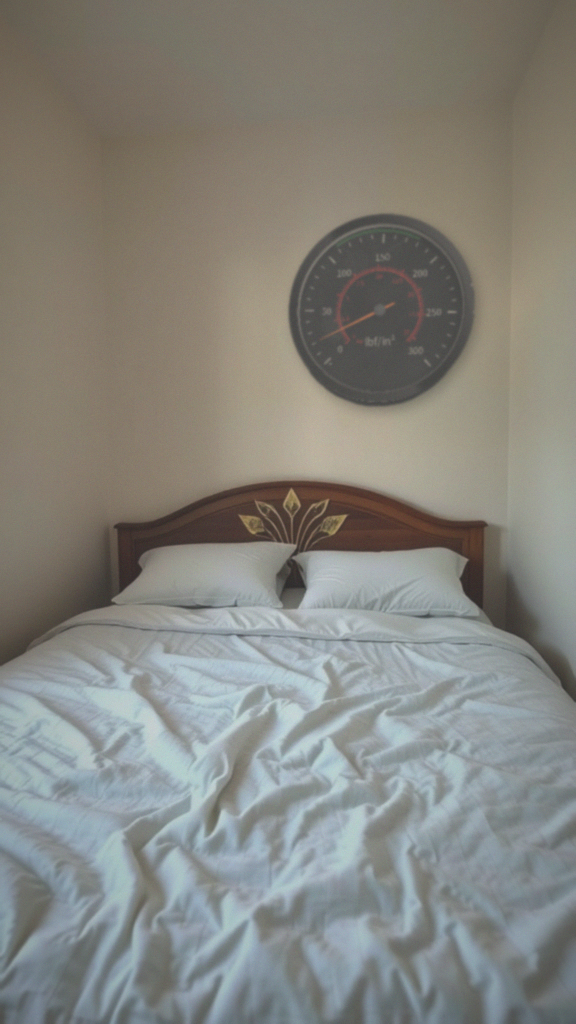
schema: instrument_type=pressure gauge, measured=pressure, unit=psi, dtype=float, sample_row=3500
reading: 20
